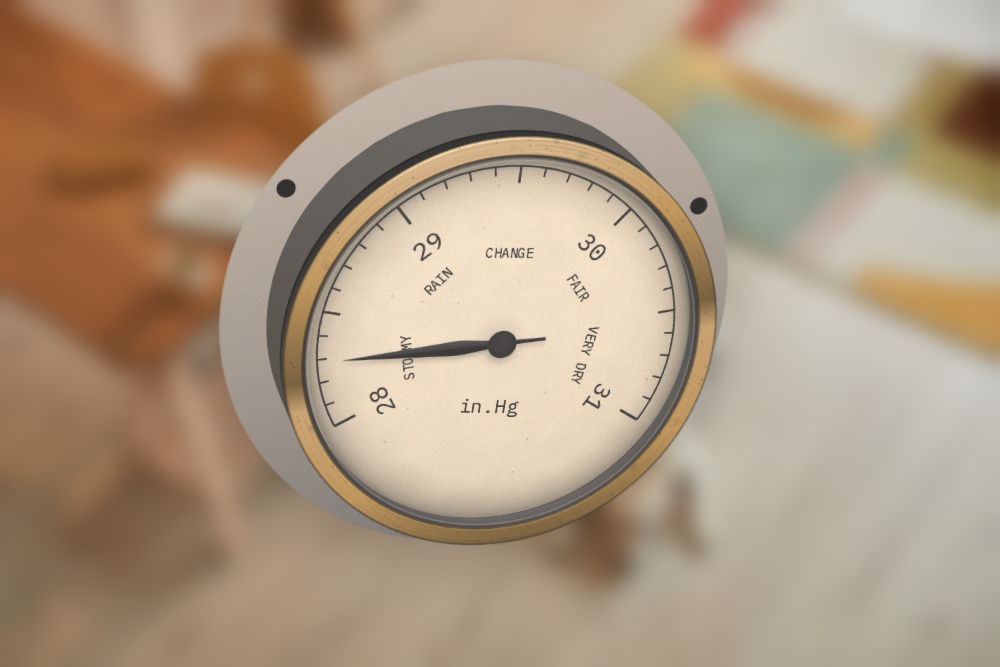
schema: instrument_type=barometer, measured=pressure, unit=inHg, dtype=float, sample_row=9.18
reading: 28.3
